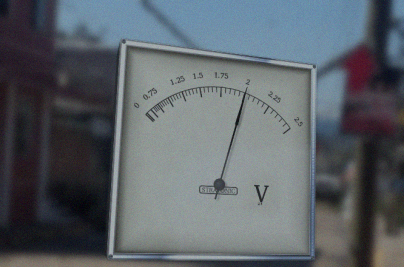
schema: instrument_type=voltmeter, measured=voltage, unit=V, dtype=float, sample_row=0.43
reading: 2
